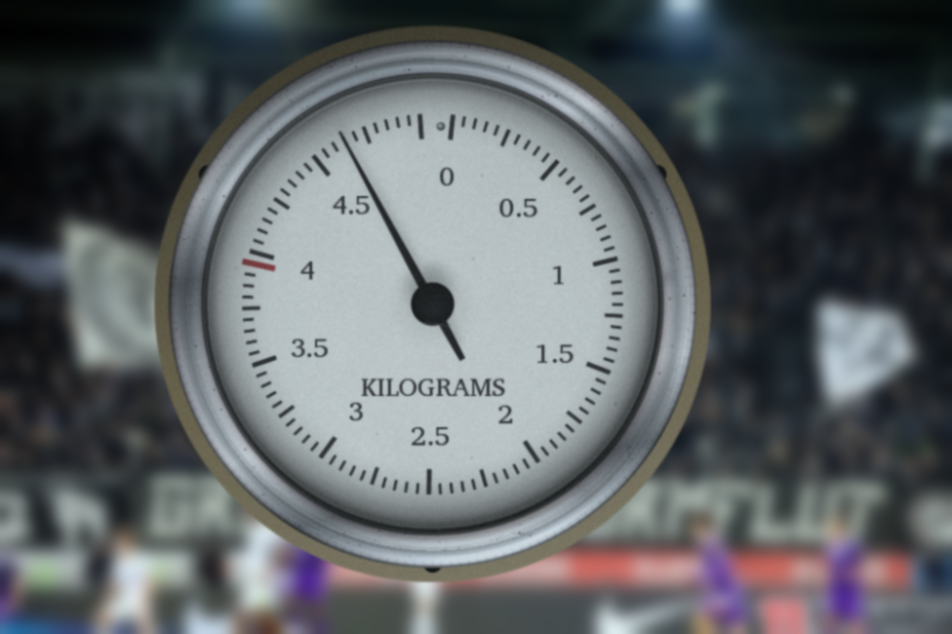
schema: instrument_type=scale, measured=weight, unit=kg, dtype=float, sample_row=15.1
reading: 4.65
